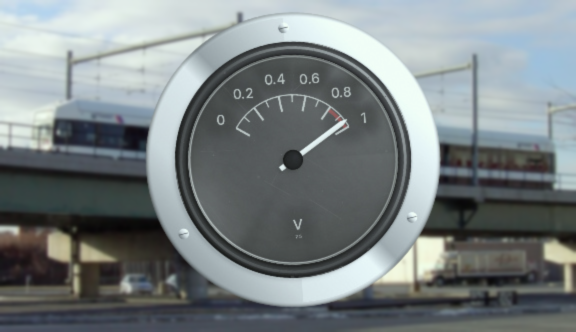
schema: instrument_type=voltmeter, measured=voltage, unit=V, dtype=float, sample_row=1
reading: 0.95
